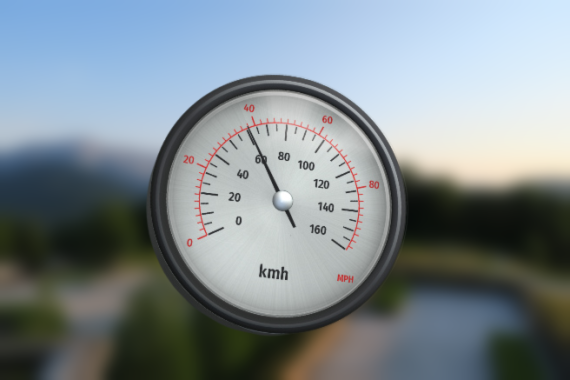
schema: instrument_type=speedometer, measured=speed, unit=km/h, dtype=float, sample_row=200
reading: 60
